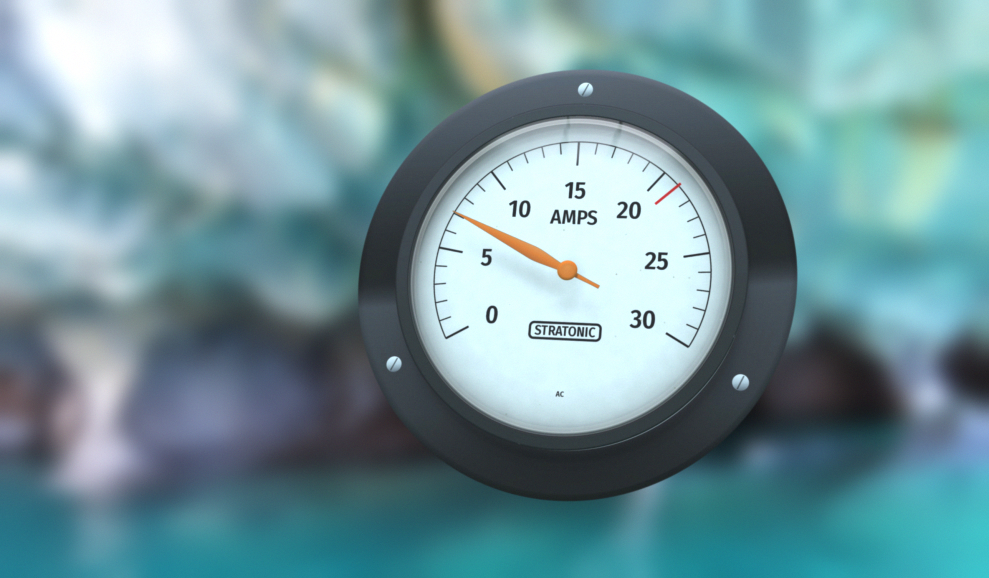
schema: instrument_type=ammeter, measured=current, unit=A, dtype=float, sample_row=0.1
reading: 7
